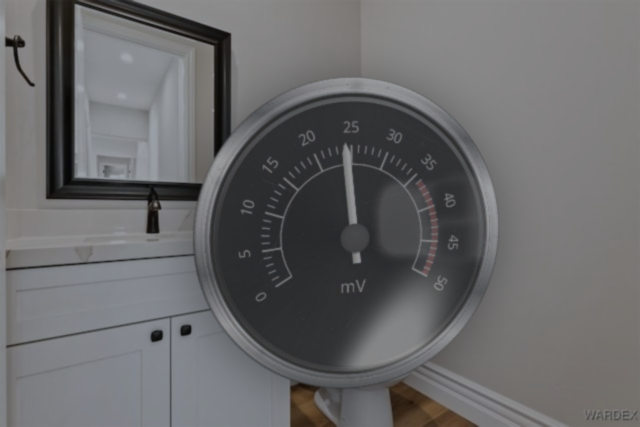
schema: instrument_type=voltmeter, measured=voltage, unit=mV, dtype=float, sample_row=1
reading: 24
